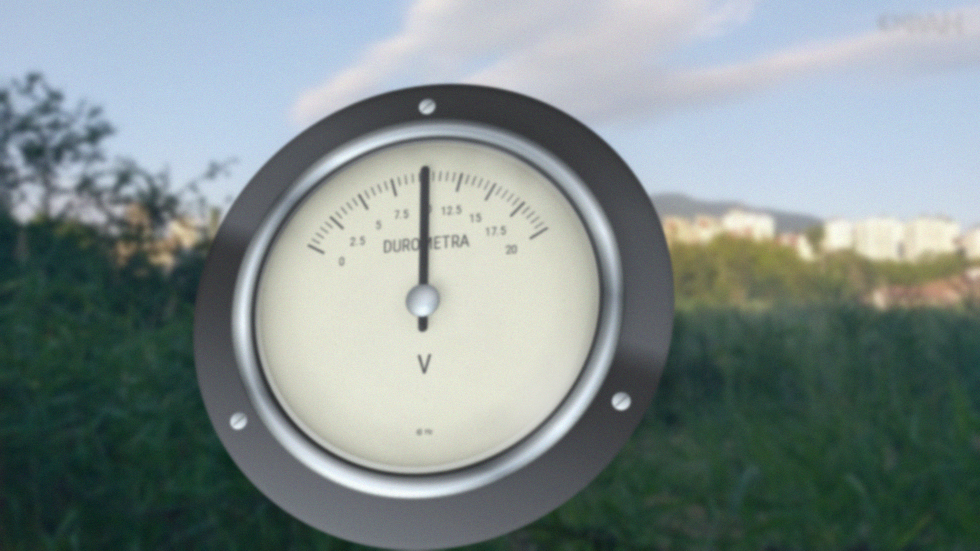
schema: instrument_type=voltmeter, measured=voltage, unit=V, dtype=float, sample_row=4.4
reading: 10
